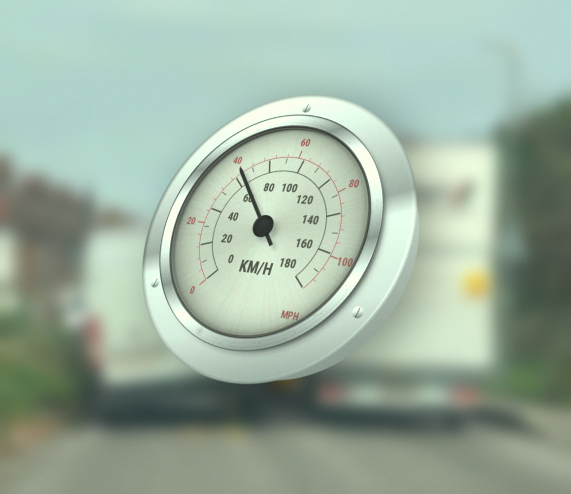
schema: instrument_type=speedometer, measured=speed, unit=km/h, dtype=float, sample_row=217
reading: 65
